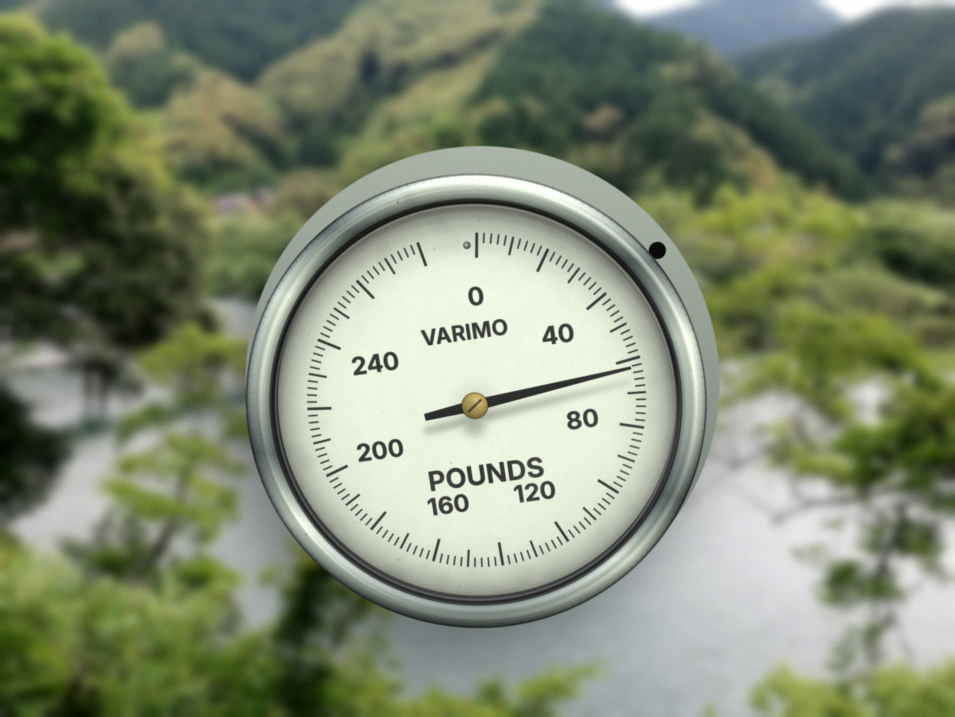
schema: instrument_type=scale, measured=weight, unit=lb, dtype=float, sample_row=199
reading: 62
